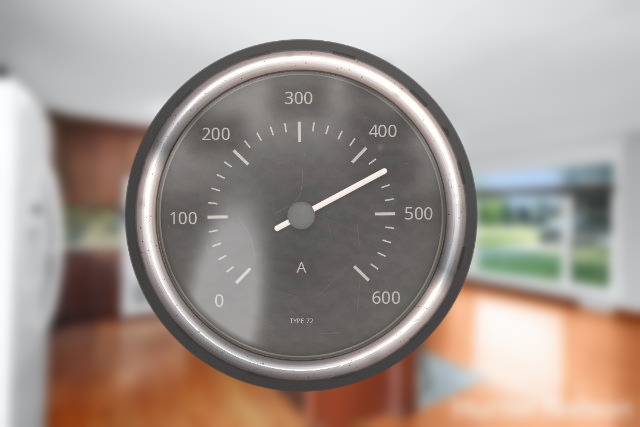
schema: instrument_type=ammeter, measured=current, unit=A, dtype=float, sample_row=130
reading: 440
